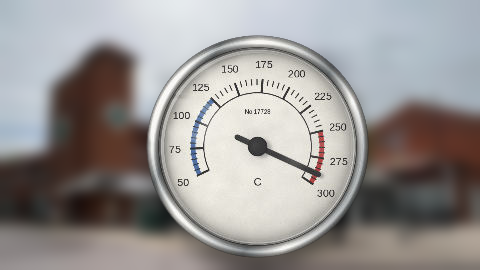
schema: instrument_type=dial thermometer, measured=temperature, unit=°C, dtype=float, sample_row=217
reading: 290
